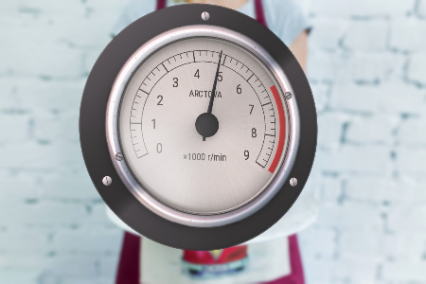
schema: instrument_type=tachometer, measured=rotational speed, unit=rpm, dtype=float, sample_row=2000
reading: 4800
